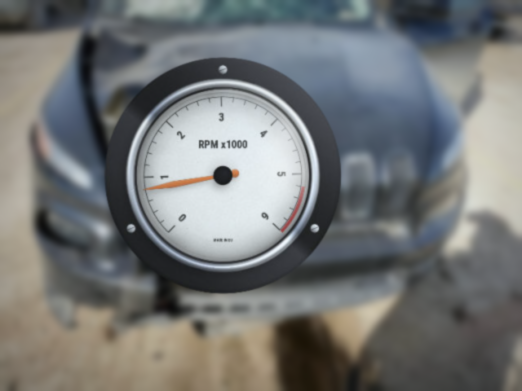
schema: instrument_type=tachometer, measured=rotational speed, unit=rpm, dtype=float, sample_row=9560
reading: 800
